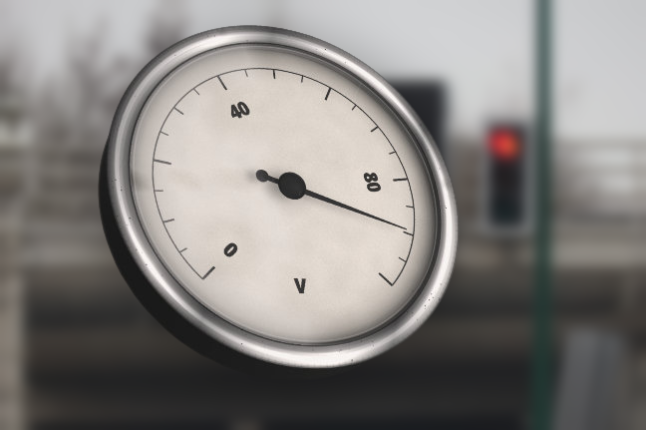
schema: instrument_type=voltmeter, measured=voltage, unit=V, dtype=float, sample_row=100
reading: 90
